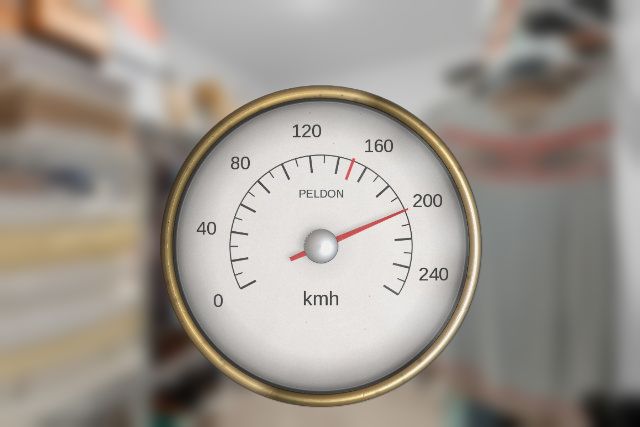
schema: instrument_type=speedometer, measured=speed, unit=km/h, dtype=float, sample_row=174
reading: 200
